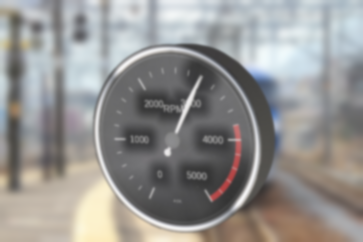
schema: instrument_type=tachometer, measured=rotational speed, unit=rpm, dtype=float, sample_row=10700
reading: 3000
